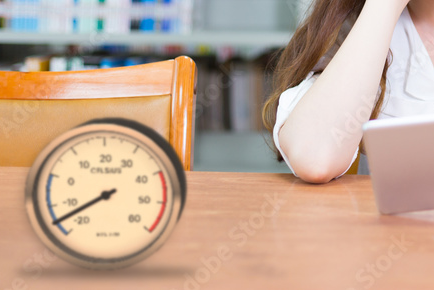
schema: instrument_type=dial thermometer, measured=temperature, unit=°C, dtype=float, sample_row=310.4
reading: -15
